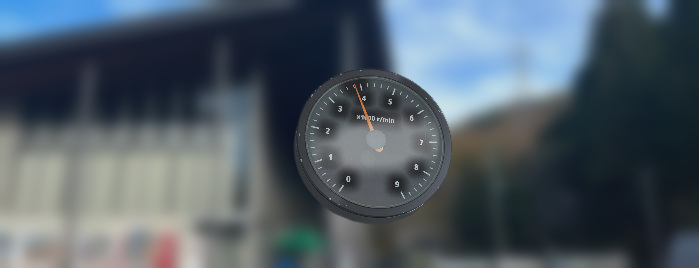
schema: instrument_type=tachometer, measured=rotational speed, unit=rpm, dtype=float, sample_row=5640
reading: 3800
